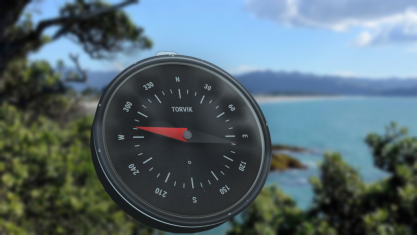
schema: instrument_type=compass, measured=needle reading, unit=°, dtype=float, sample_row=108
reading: 280
